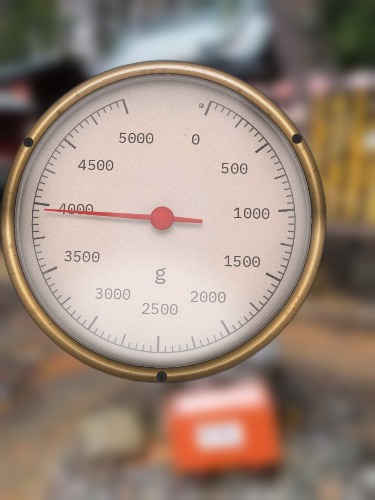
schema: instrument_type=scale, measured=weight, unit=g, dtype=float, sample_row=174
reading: 3950
